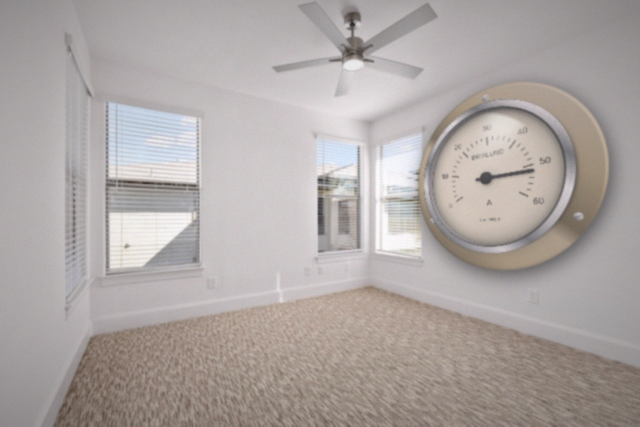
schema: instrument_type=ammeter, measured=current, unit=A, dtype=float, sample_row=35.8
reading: 52
